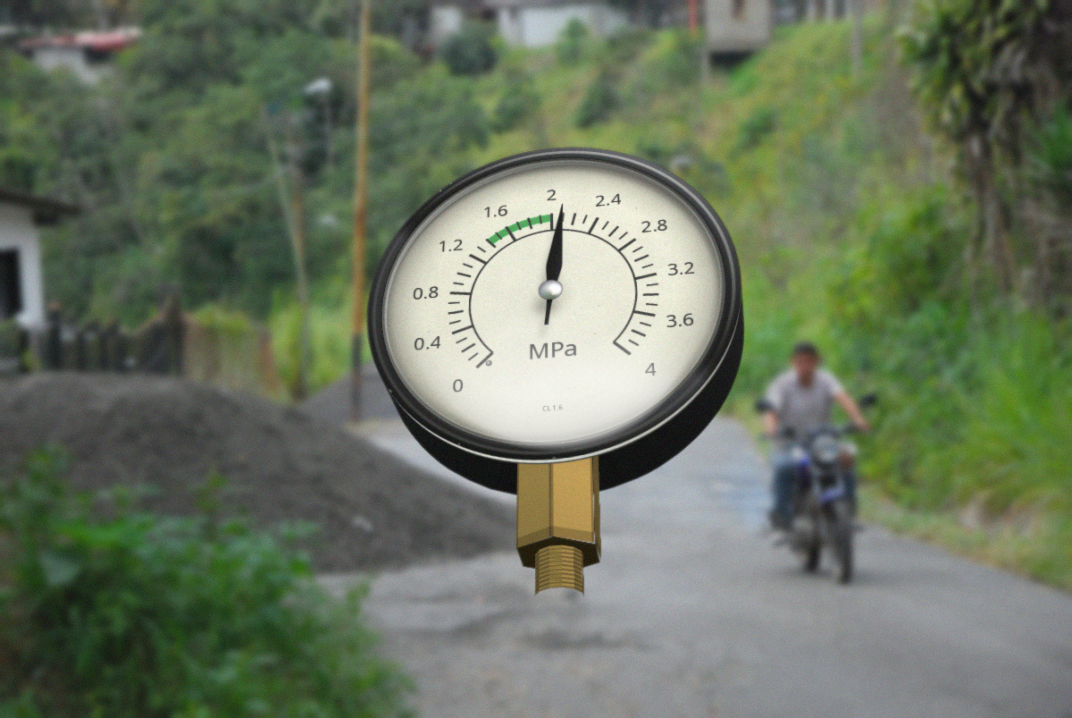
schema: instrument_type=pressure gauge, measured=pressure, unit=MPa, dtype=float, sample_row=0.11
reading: 2.1
